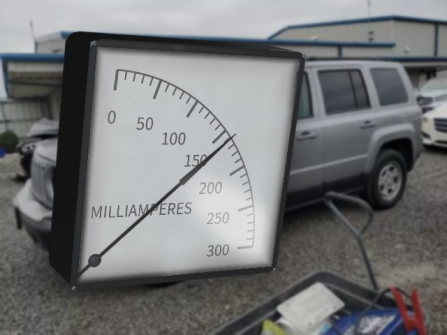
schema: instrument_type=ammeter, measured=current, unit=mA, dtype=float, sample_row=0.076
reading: 160
